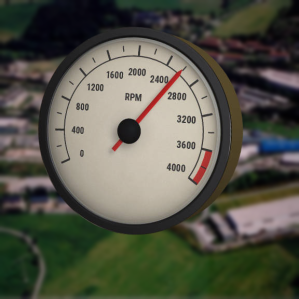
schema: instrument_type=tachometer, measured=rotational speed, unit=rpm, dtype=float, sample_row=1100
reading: 2600
